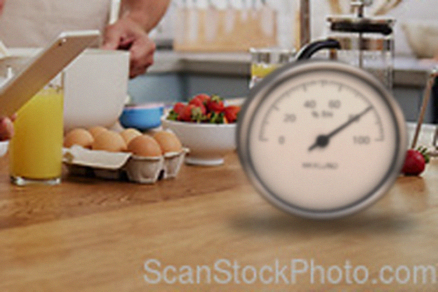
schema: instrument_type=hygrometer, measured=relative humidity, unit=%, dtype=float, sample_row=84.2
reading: 80
